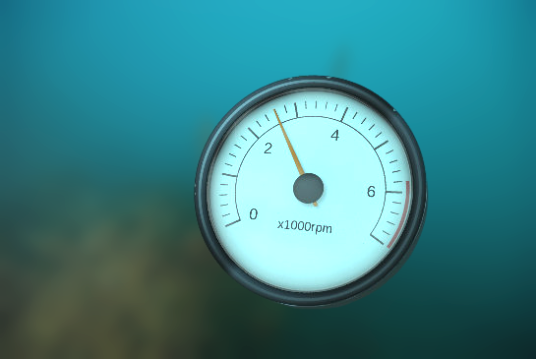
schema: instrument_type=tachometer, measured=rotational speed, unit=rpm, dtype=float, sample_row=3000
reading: 2600
